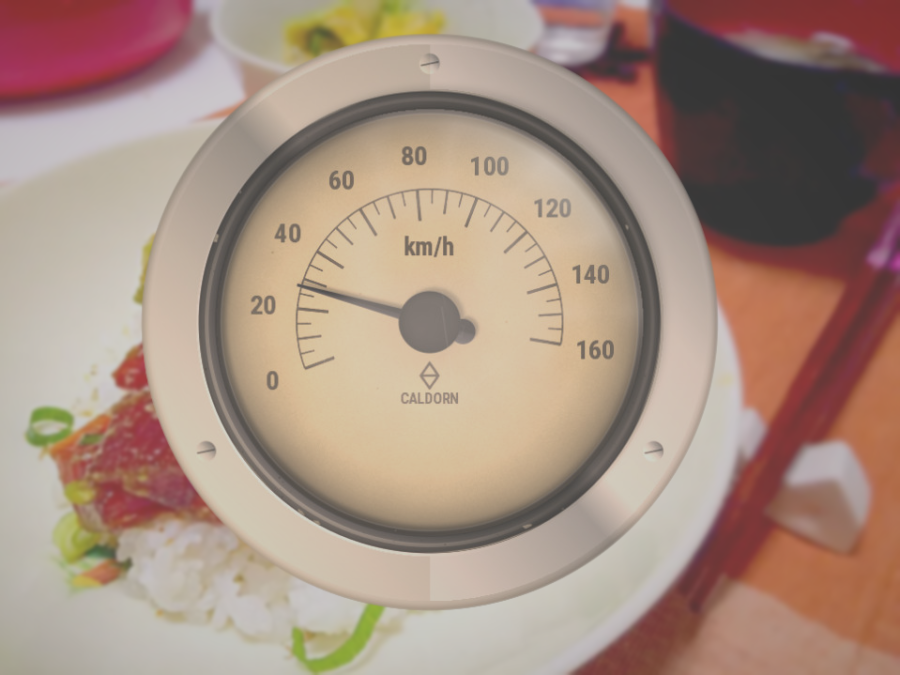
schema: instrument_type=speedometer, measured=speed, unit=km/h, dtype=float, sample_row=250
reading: 27.5
